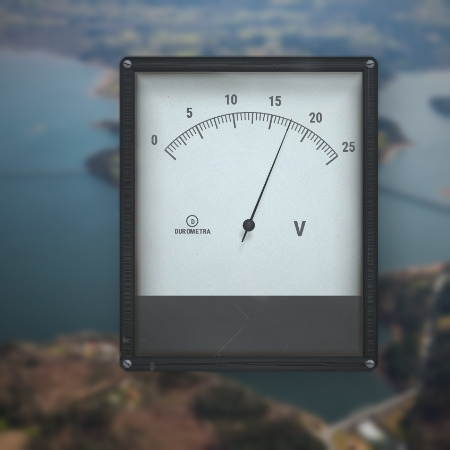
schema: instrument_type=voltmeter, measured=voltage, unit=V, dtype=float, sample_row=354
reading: 17.5
